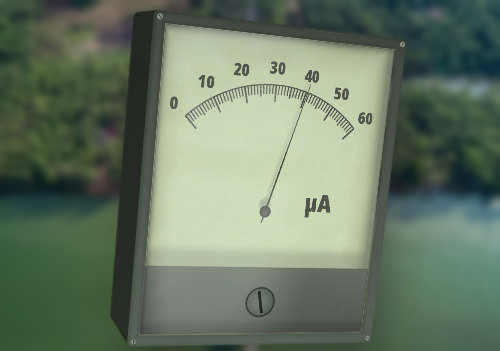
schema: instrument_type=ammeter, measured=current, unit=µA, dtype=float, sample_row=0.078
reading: 40
